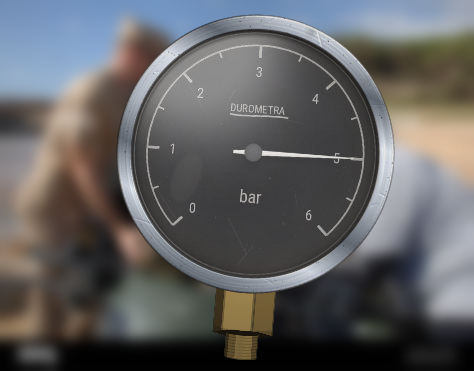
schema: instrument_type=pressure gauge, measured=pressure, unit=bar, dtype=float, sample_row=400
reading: 5
